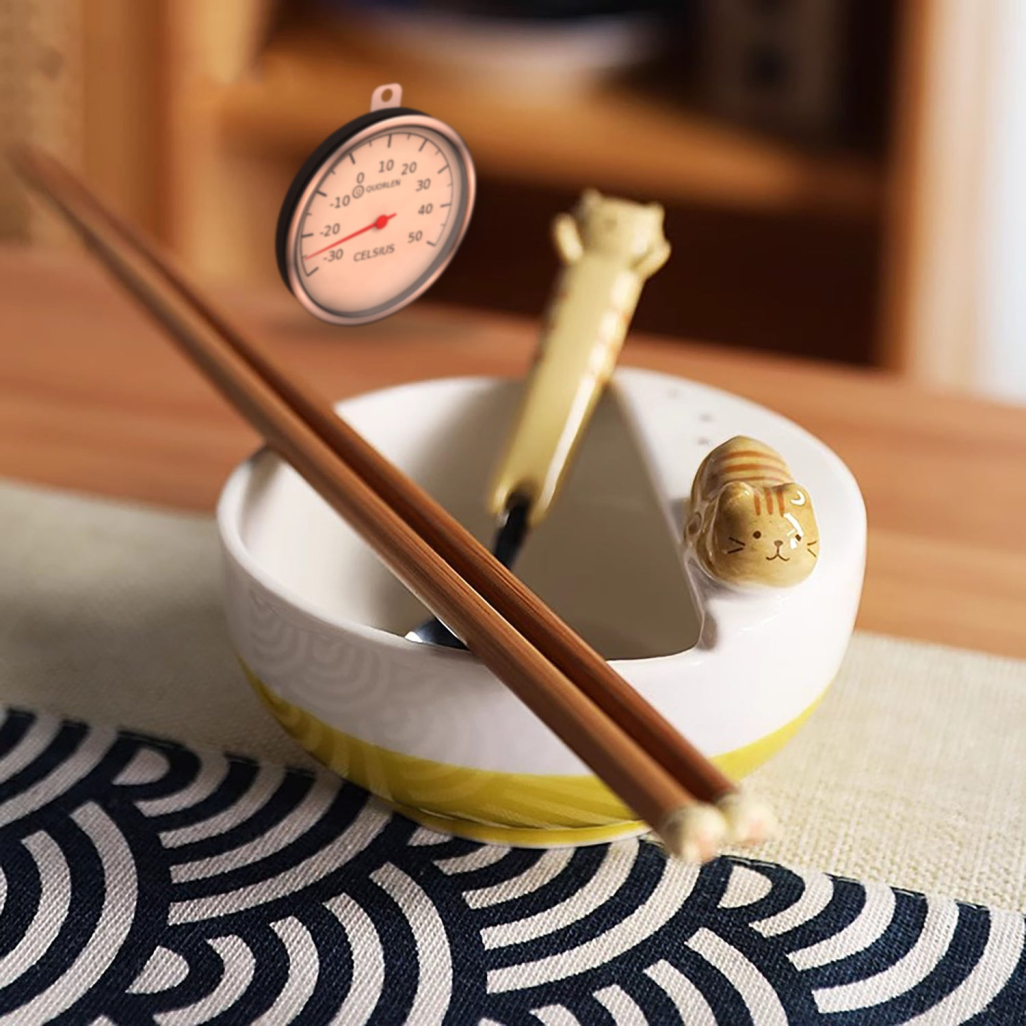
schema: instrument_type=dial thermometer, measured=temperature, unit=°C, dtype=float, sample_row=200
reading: -25
